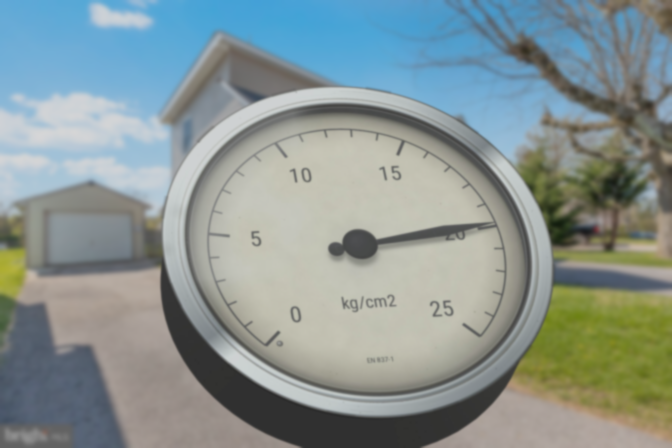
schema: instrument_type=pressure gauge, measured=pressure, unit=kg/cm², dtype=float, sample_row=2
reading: 20
